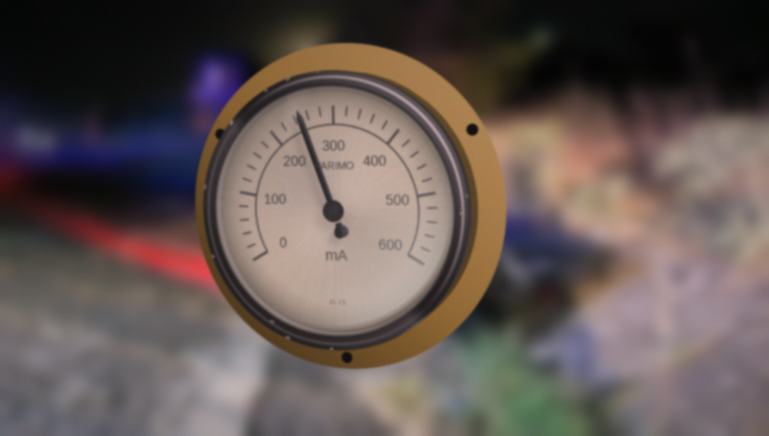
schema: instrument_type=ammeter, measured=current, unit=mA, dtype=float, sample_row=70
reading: 250
